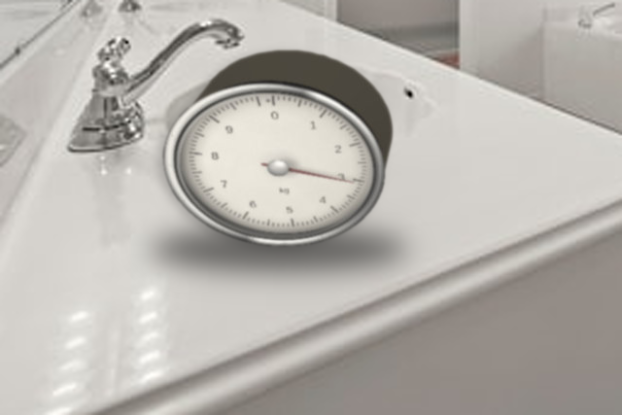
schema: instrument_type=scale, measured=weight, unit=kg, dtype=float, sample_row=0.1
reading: 3
